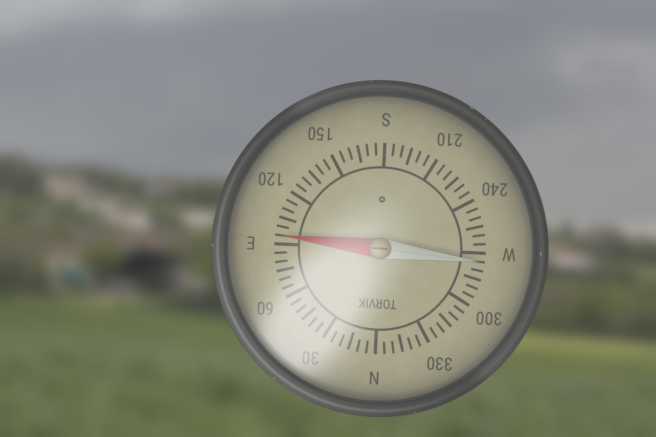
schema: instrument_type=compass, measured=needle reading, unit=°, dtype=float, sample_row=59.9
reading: 95
